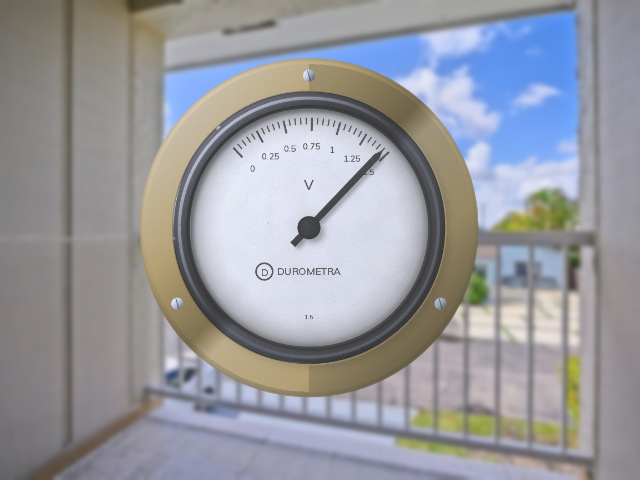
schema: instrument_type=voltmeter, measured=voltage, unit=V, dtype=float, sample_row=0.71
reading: 1.45
